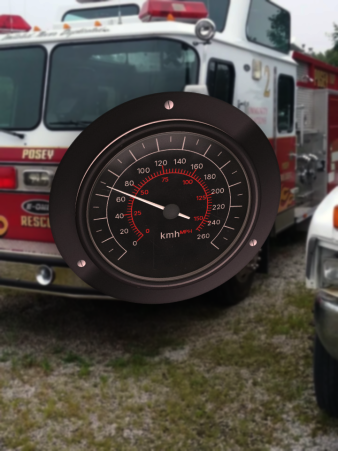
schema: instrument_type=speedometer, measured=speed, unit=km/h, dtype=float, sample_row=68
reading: 70
